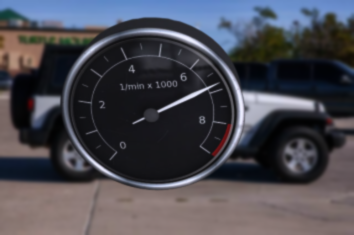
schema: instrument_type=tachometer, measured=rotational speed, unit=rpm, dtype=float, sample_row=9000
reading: 6750
